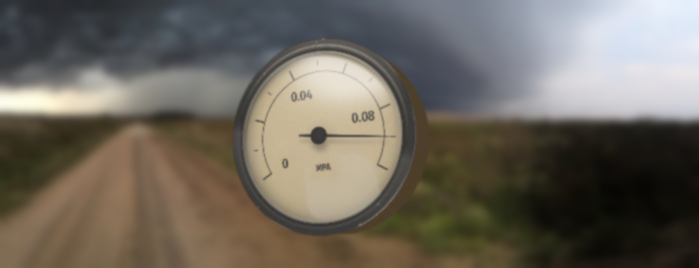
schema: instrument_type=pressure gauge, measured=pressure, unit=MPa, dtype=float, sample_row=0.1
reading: 0.09
